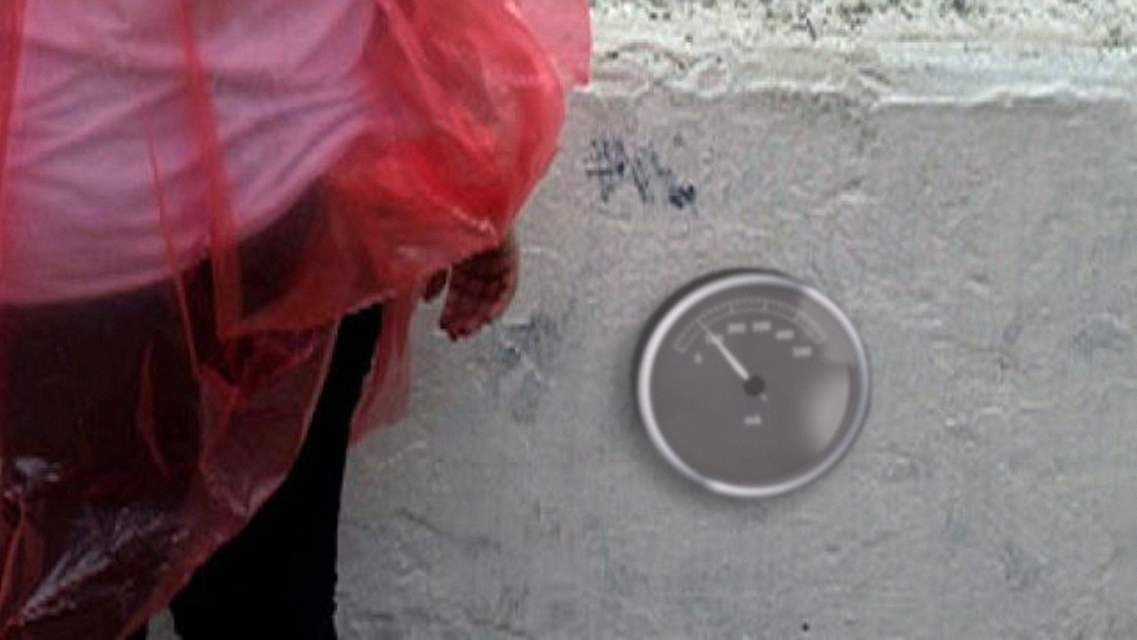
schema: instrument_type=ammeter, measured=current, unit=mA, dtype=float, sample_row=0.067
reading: 100
